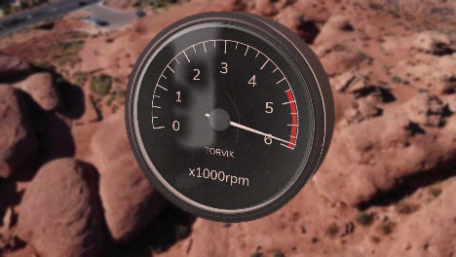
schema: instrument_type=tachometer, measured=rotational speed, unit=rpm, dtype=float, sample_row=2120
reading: 5875
